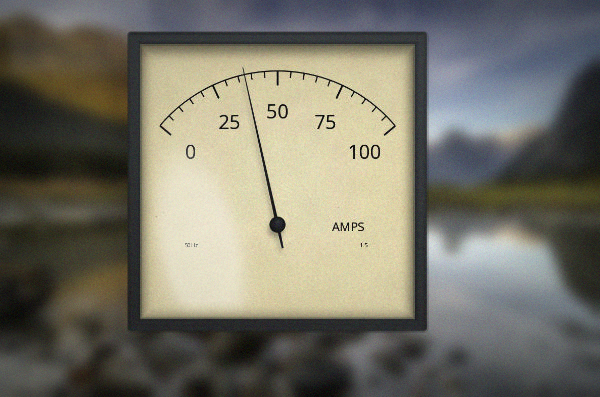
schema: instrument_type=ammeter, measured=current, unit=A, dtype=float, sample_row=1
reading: 37.5
